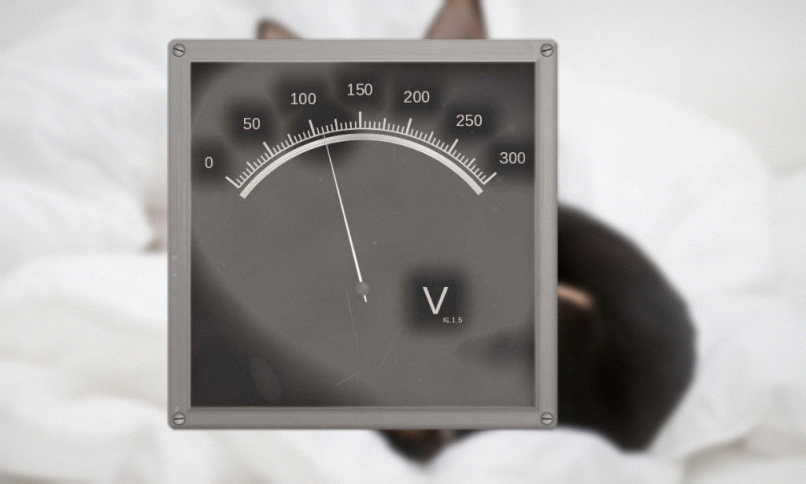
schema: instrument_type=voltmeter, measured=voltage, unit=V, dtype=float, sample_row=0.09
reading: 110
